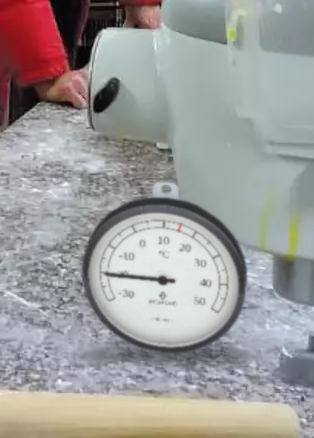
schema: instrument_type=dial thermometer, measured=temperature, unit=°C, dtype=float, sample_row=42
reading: -20
